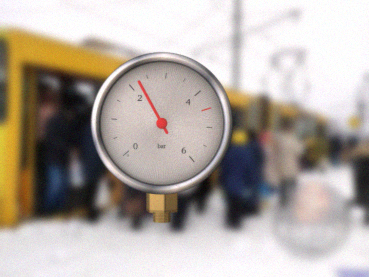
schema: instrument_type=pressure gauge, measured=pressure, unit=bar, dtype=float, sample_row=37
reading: 2.25
